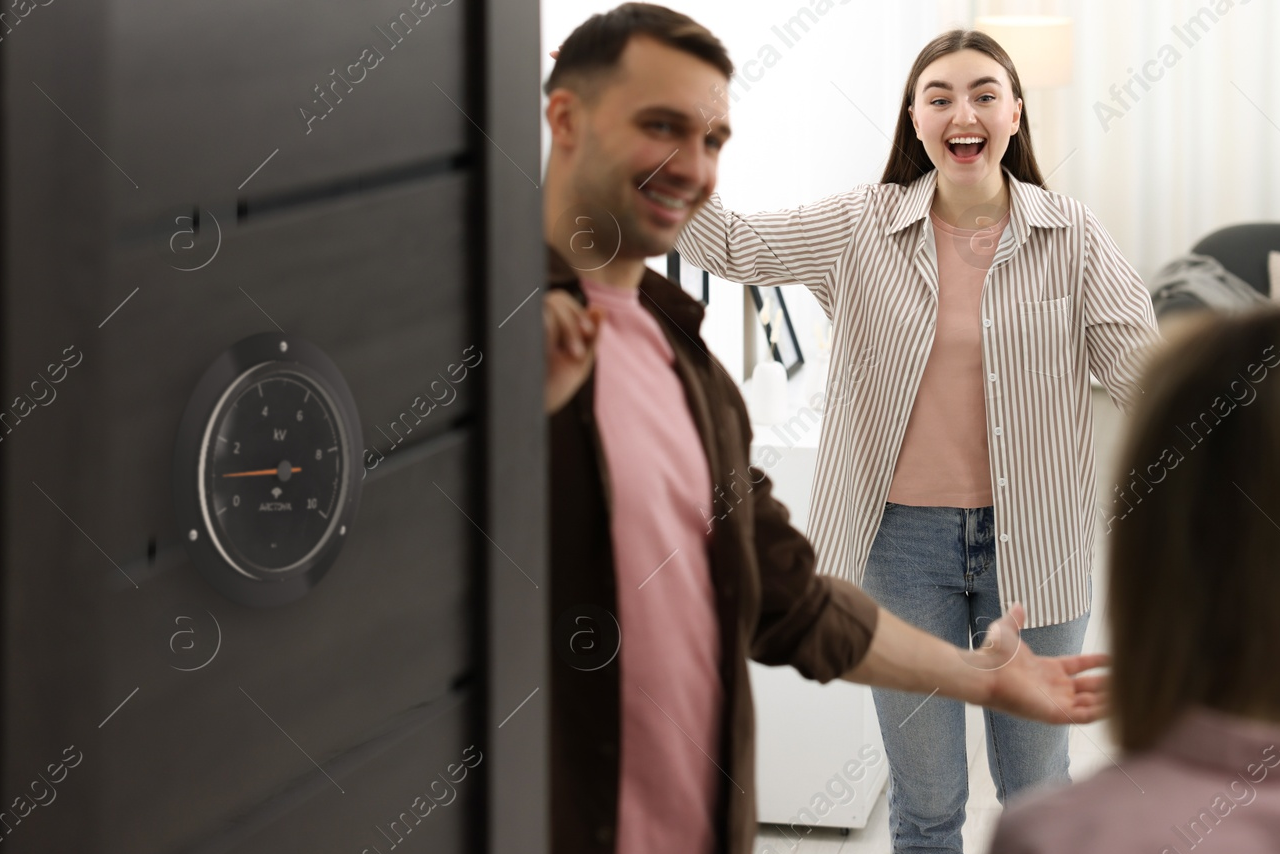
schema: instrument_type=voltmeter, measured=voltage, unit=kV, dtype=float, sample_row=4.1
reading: 1
